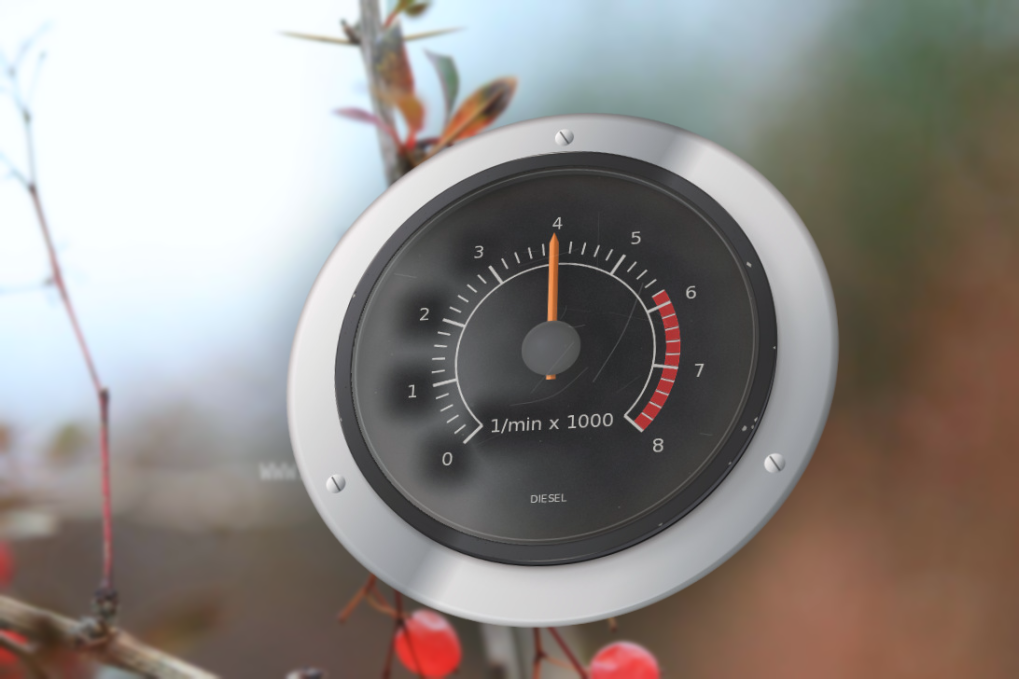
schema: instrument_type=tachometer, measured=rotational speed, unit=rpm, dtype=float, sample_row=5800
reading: 4000
